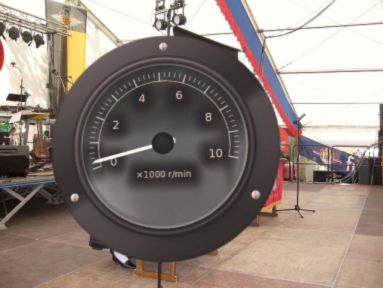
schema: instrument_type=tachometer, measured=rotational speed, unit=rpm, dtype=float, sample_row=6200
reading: 200
